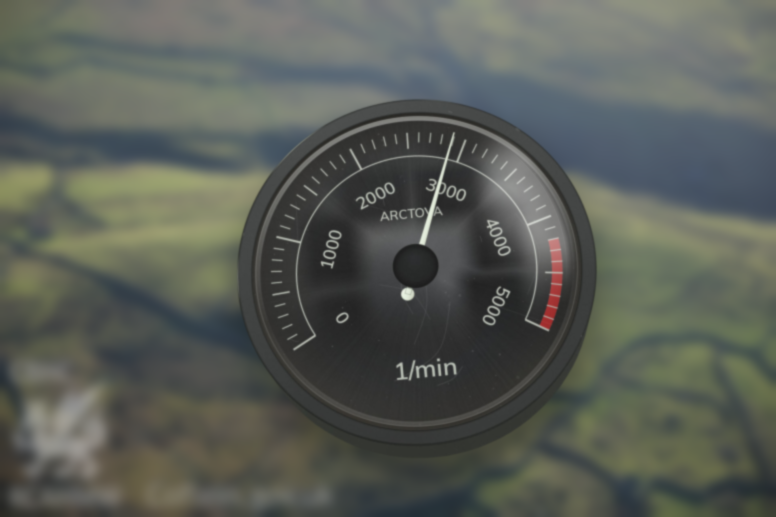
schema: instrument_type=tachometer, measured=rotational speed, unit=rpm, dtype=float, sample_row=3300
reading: 2900
